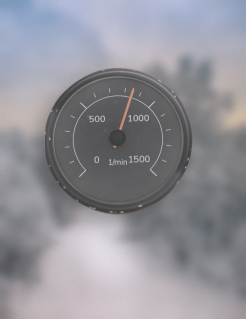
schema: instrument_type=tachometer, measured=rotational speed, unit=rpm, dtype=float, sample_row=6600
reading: 850
